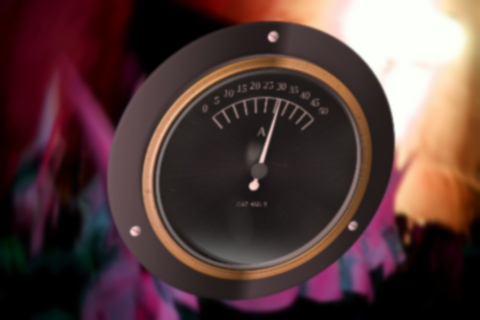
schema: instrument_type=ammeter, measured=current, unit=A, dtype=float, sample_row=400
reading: 30
